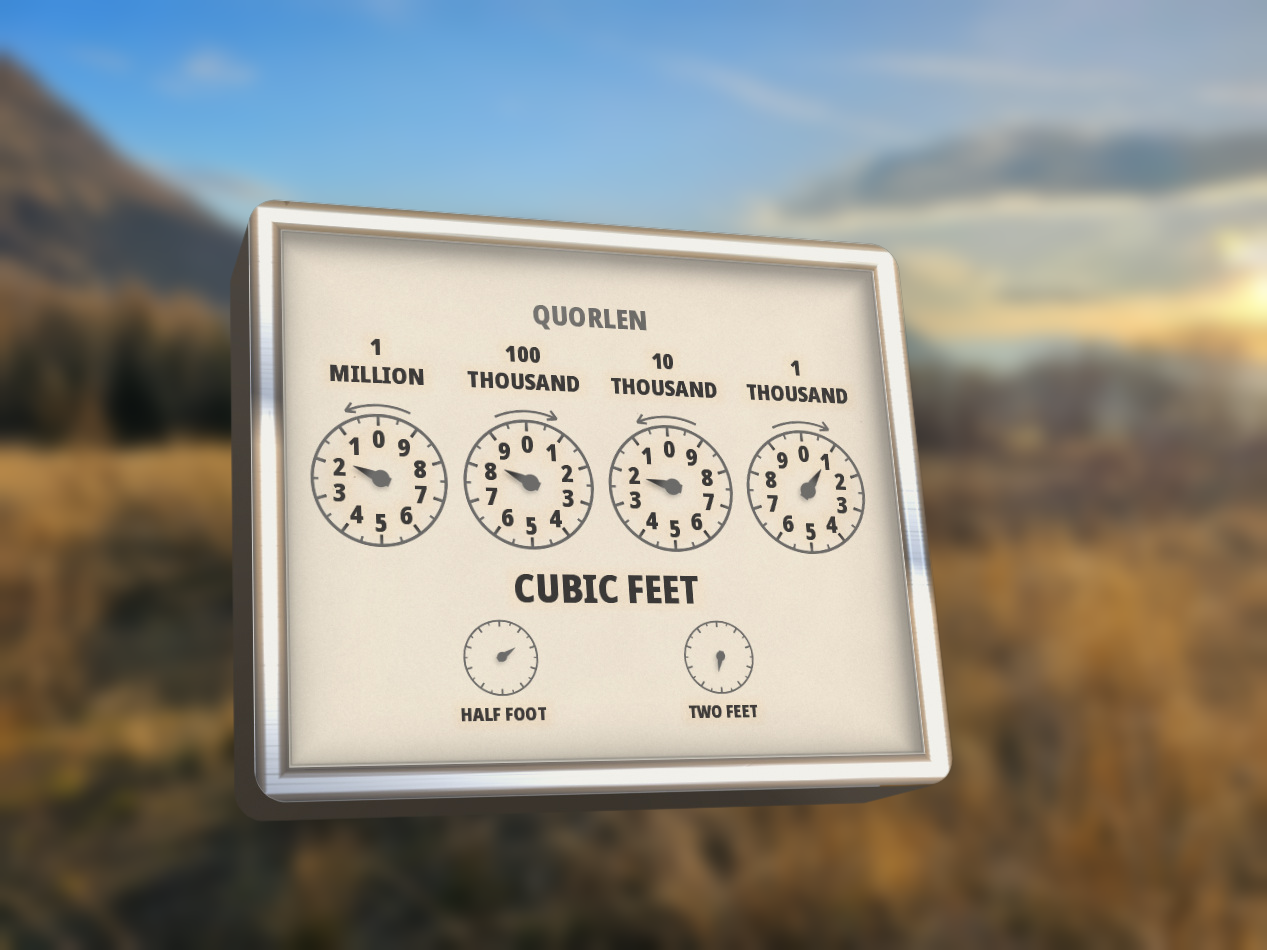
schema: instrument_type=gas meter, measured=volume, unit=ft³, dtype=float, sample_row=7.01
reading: 182100
